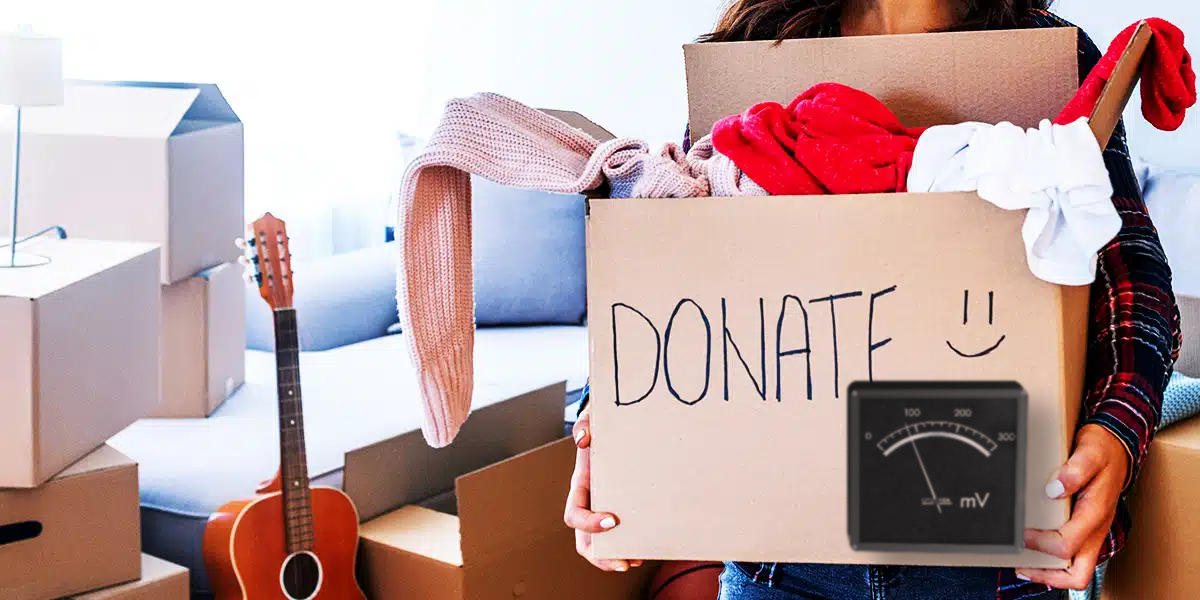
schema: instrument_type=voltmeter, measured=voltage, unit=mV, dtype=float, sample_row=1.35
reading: 80
